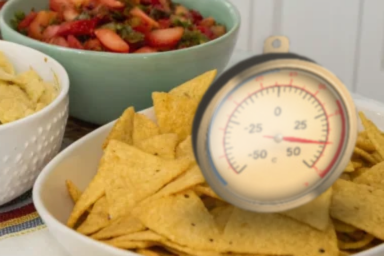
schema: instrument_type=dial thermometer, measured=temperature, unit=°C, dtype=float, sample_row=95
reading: 37.5
